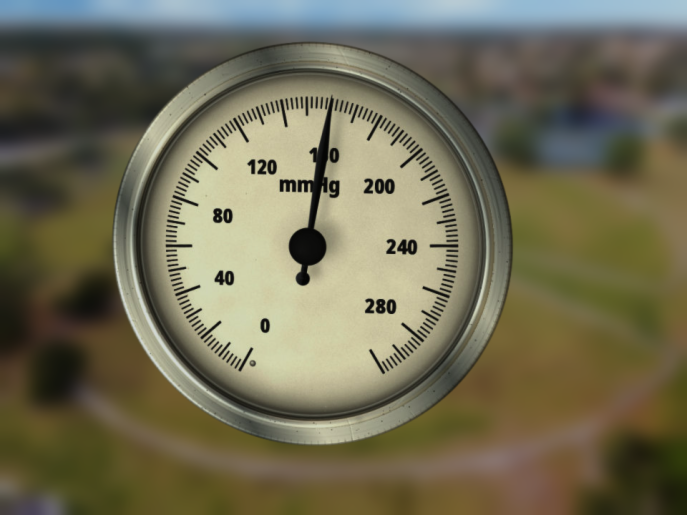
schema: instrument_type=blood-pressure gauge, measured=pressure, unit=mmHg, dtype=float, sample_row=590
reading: 160
